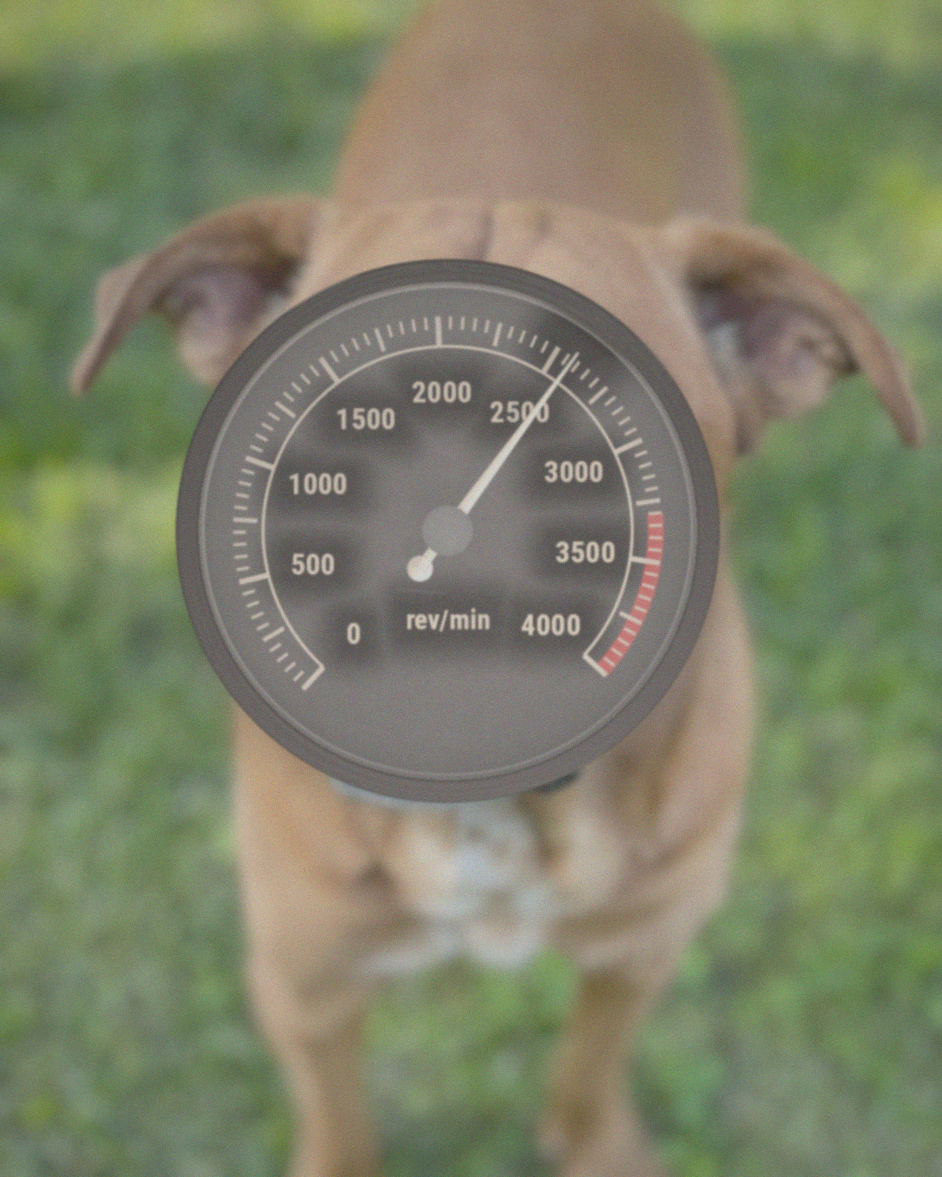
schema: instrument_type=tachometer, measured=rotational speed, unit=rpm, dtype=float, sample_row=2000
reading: 2575
